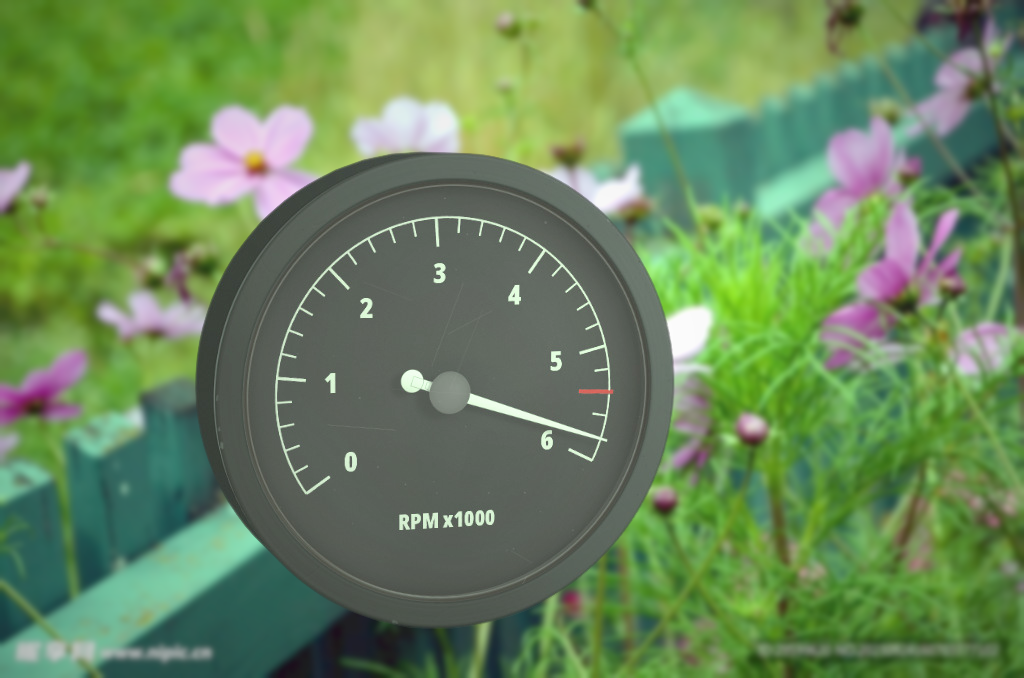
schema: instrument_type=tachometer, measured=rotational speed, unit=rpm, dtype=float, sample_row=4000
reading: 5800
